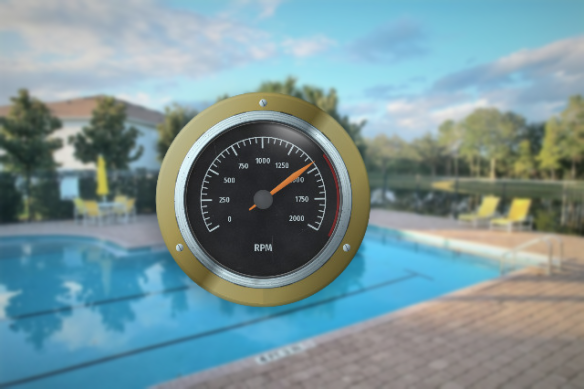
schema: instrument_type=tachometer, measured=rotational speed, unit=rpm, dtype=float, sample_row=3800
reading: 1450
